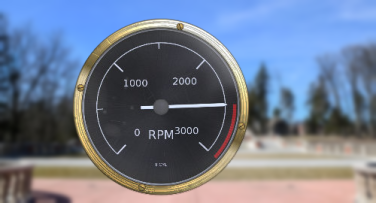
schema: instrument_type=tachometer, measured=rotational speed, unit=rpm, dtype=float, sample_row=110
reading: 2500
